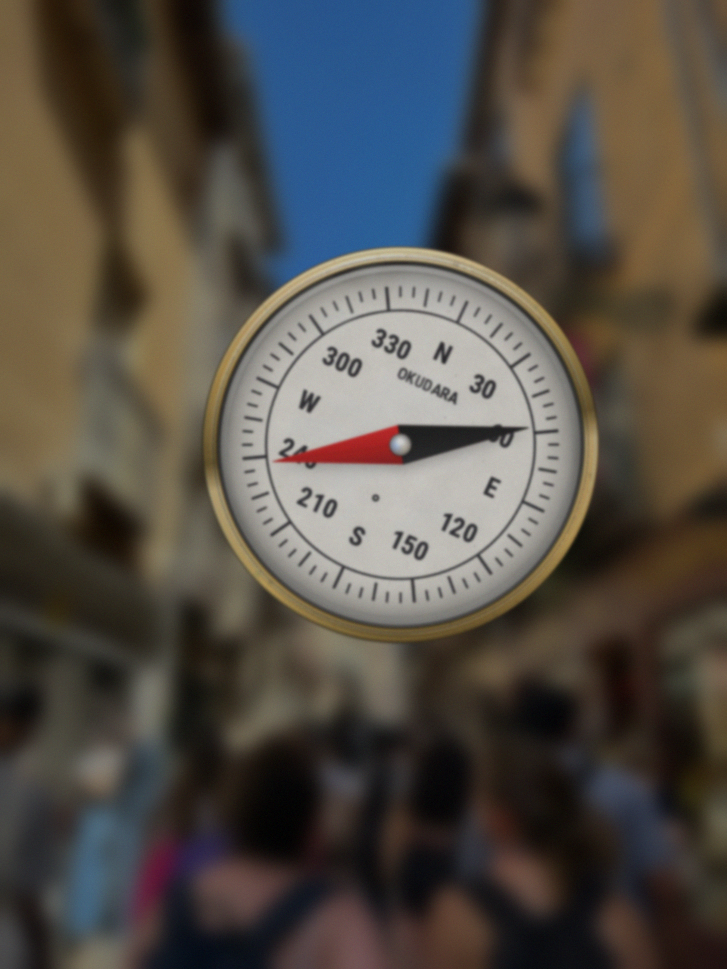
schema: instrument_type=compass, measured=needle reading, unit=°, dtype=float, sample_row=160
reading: 237.5
